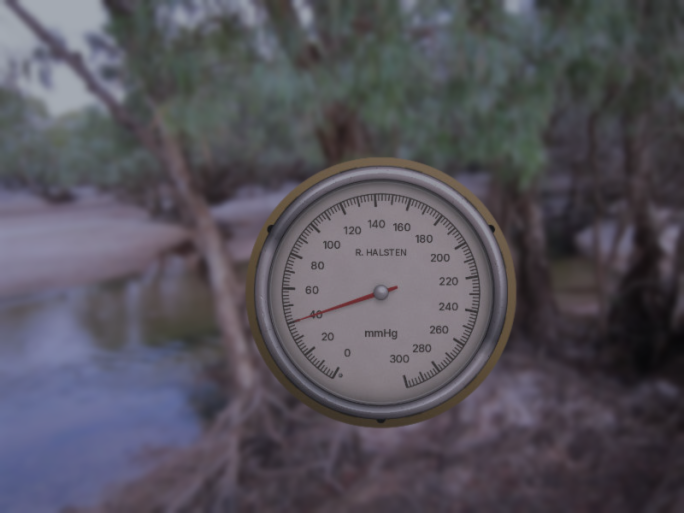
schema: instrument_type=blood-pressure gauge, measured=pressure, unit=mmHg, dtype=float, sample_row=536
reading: 40
